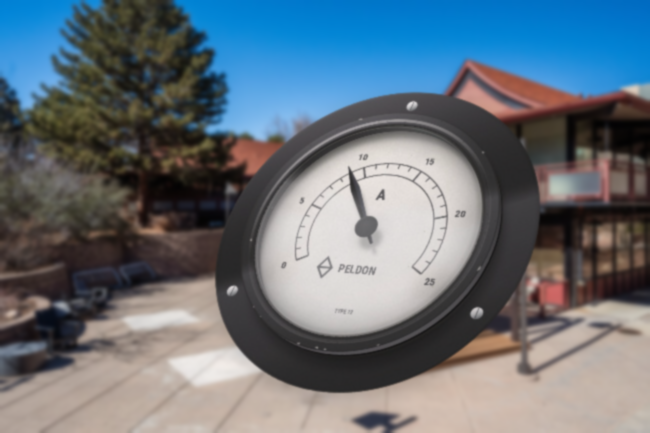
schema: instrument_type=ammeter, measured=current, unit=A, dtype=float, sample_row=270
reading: 9
